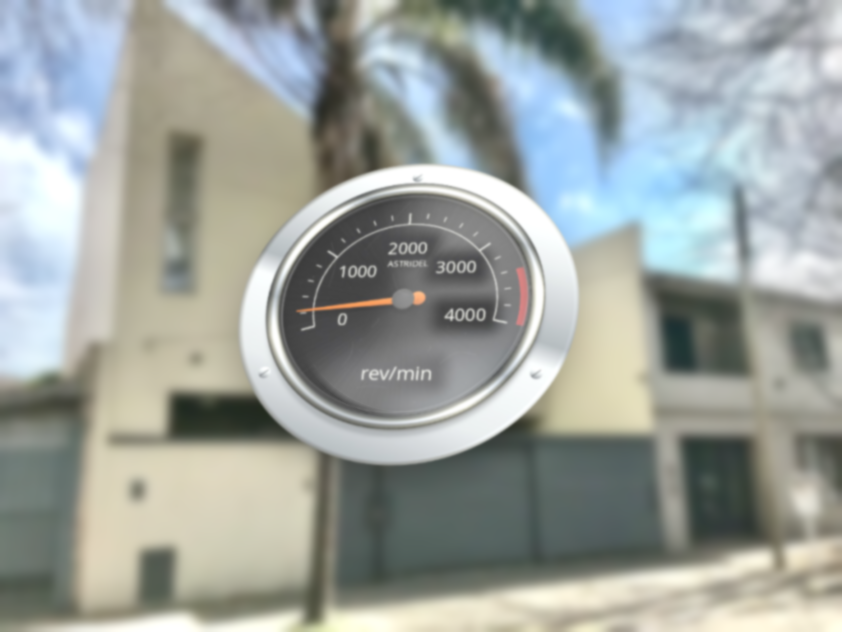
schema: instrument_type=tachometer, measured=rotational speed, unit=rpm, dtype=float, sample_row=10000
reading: 200
